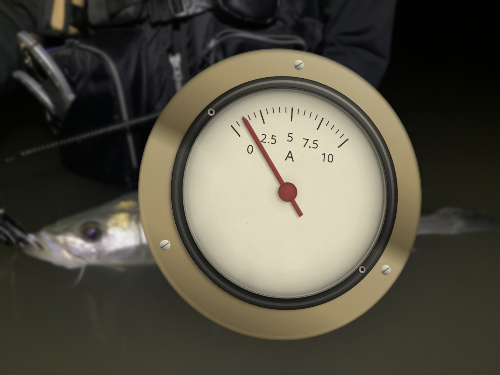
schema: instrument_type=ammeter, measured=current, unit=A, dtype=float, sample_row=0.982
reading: 1
